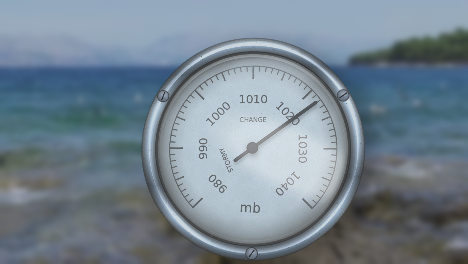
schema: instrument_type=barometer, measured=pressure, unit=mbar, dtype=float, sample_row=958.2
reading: 1022
